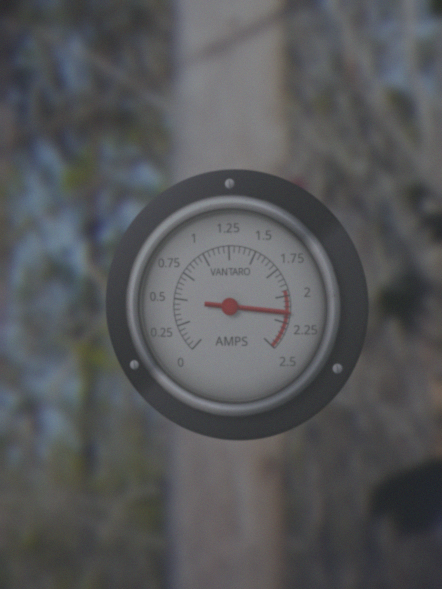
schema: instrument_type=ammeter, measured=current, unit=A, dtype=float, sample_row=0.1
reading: 2.15
